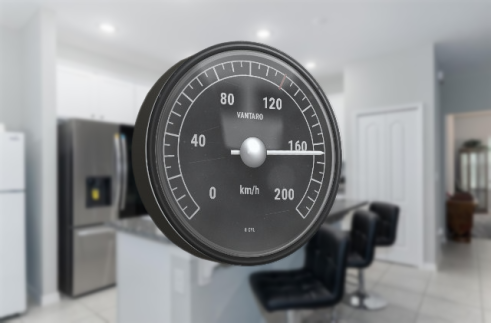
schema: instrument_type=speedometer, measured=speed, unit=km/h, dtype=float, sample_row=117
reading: 165
